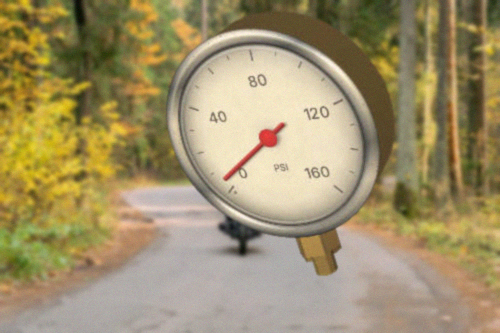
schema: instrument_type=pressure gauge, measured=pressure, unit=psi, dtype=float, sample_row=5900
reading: 5
